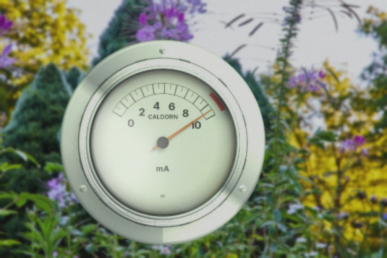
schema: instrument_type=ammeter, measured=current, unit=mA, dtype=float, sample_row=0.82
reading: 9.5
